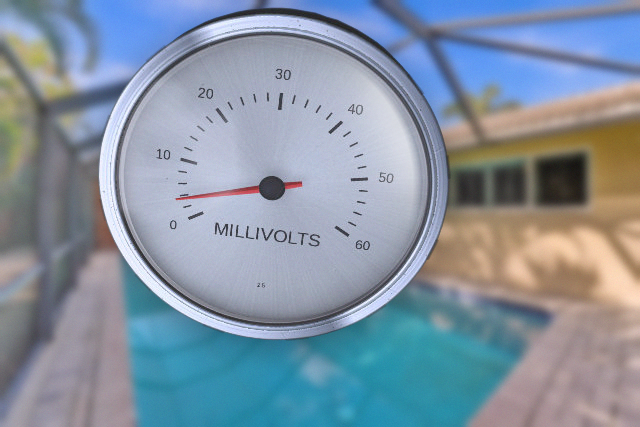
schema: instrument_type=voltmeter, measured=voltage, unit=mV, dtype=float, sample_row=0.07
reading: 4
